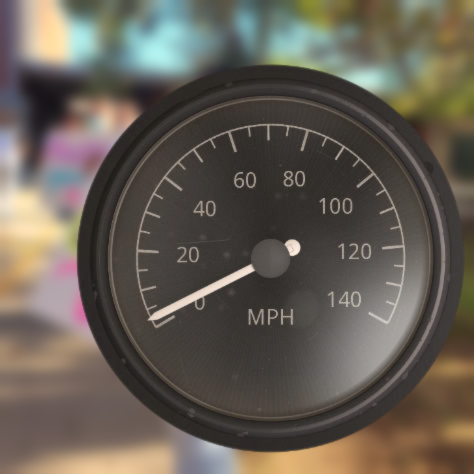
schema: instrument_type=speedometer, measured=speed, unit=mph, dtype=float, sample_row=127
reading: 2.5
